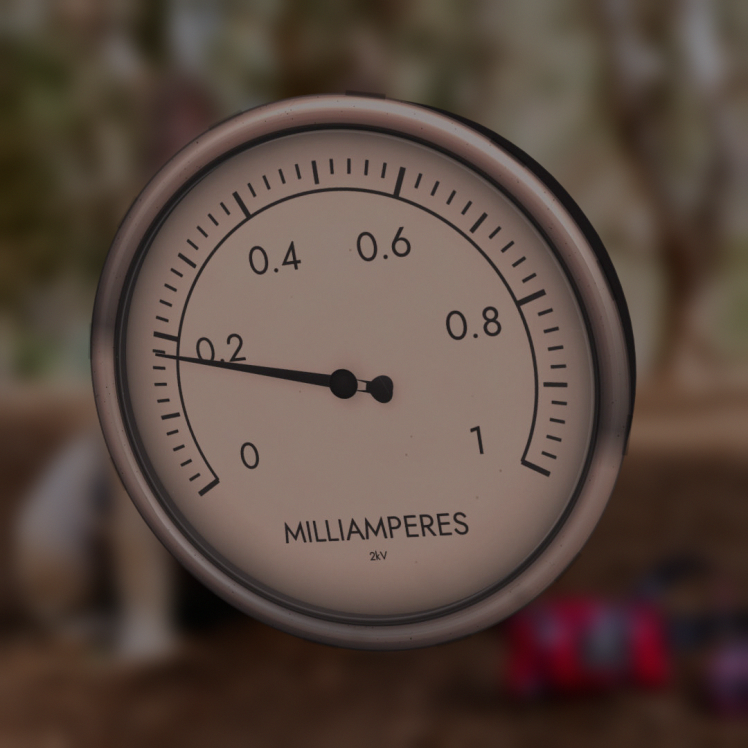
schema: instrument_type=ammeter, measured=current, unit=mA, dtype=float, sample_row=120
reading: 0.18
